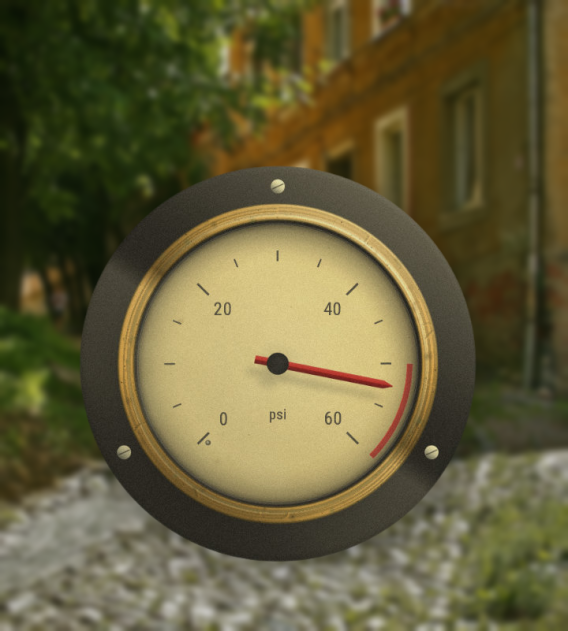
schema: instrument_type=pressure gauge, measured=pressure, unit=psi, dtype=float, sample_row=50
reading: 52.5
